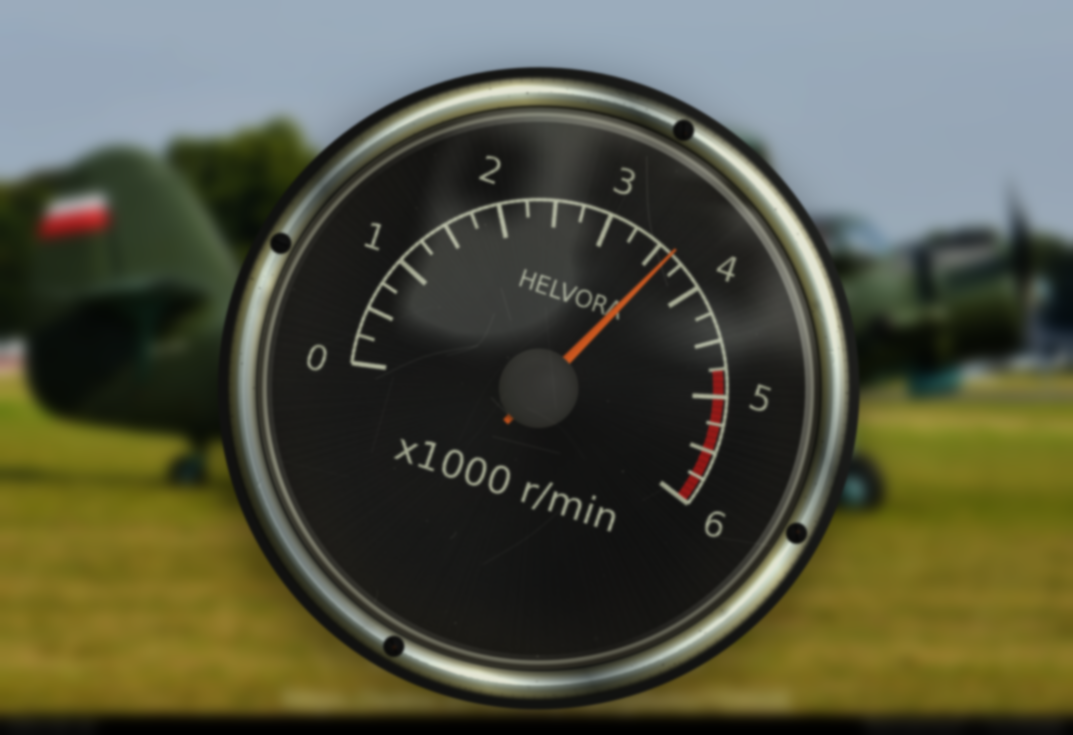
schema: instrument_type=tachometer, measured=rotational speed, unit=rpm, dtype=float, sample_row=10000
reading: 3625
